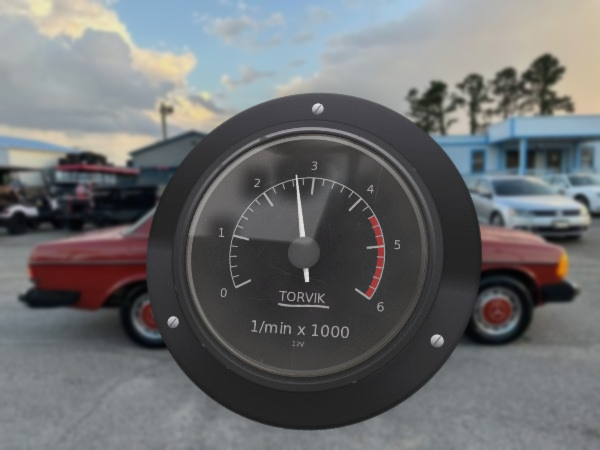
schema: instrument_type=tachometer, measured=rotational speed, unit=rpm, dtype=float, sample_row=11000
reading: 2700
